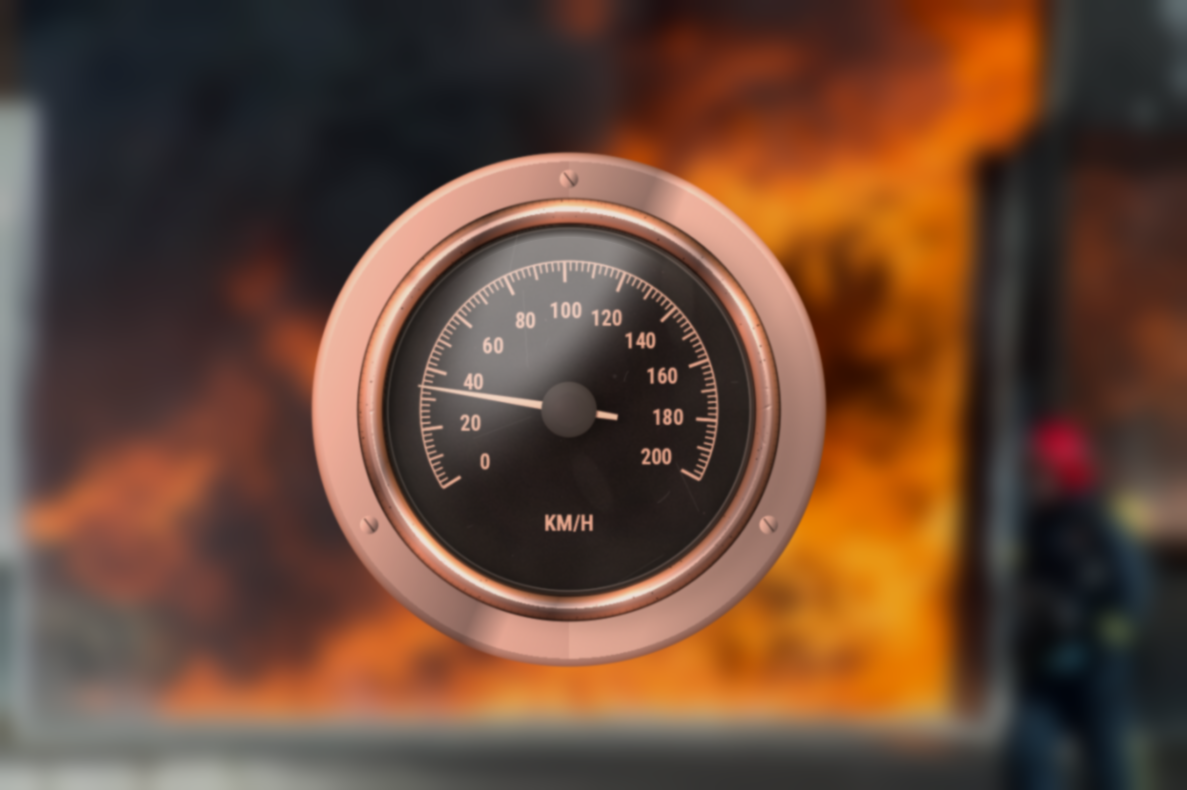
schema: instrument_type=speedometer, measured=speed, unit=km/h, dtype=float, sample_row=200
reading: 34
